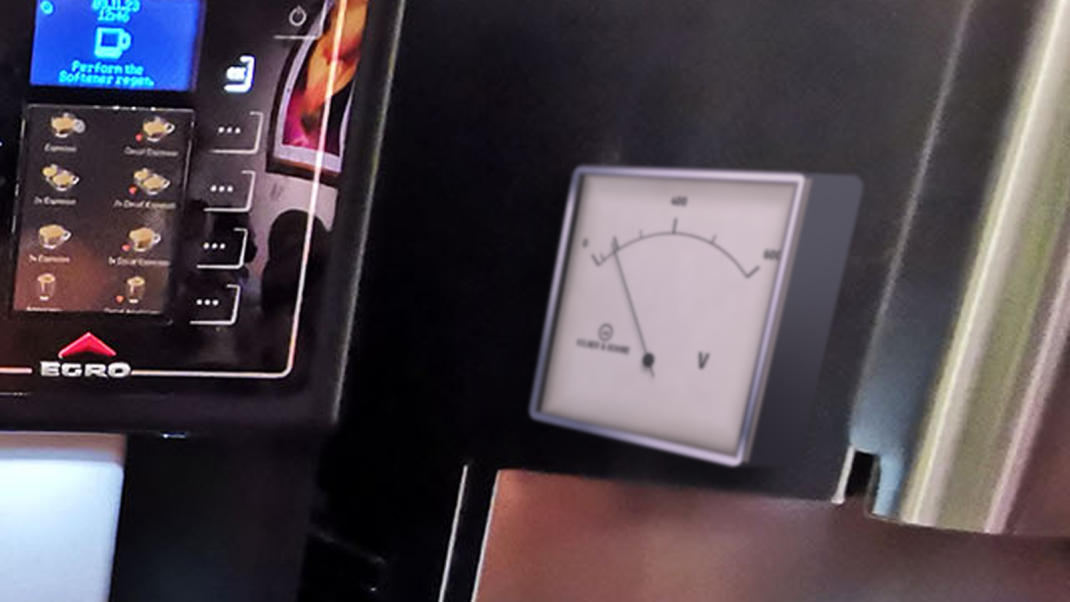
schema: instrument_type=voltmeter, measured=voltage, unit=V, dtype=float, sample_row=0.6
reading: 200
